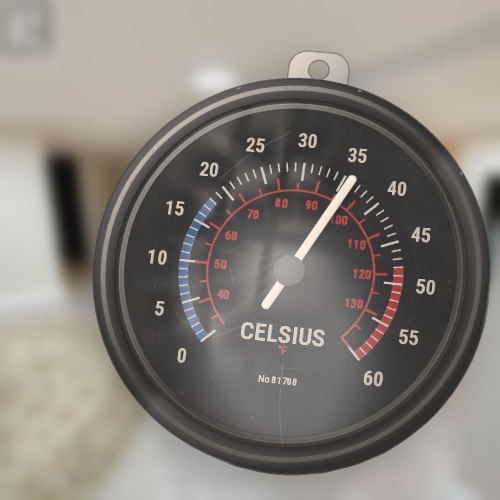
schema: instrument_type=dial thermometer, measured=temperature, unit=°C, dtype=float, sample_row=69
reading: 36
